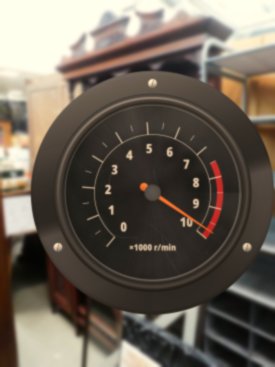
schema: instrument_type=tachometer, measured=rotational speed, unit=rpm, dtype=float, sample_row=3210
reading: 9750
